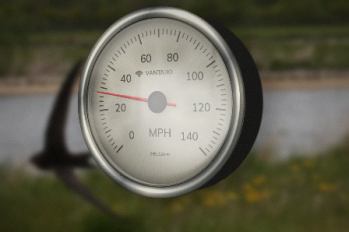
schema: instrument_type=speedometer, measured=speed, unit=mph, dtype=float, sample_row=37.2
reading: 28
